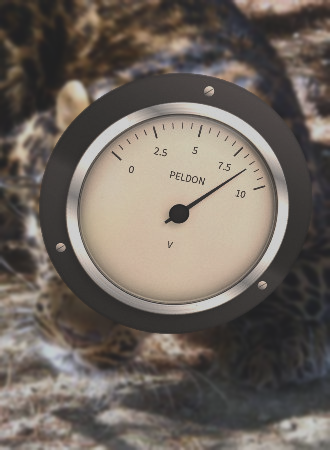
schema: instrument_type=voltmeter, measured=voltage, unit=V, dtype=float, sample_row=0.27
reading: 8.5
